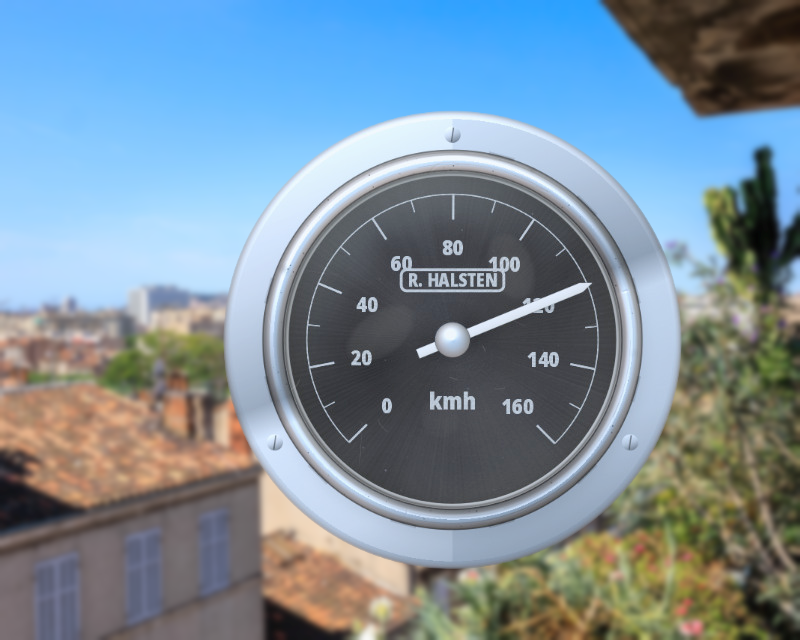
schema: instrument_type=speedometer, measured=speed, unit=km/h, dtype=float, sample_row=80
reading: 120
